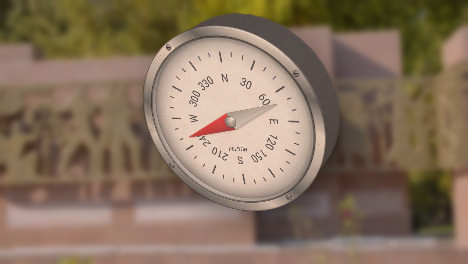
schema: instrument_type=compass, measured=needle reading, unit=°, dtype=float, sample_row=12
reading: 250
